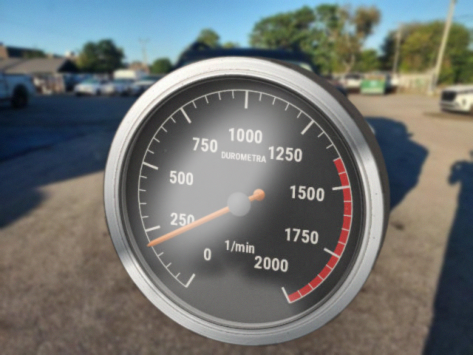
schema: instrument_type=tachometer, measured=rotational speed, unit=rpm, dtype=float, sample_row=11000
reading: 200
